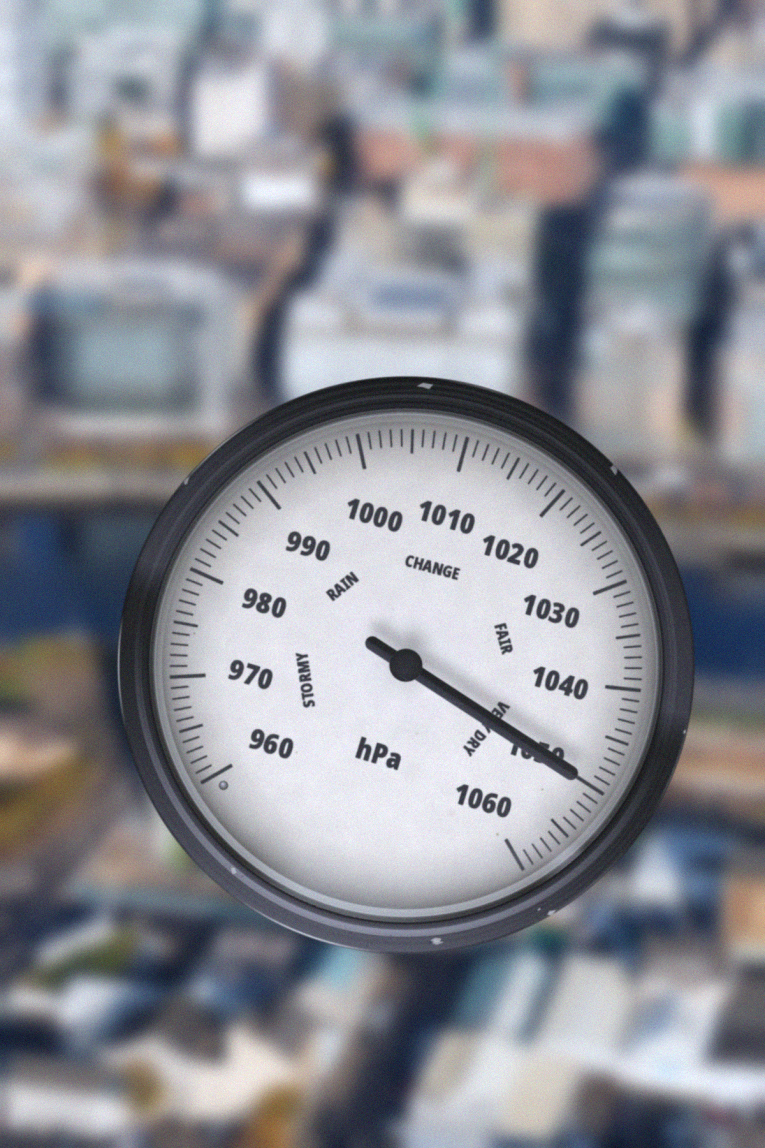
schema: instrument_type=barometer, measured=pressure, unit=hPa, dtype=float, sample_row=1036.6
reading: 1050
